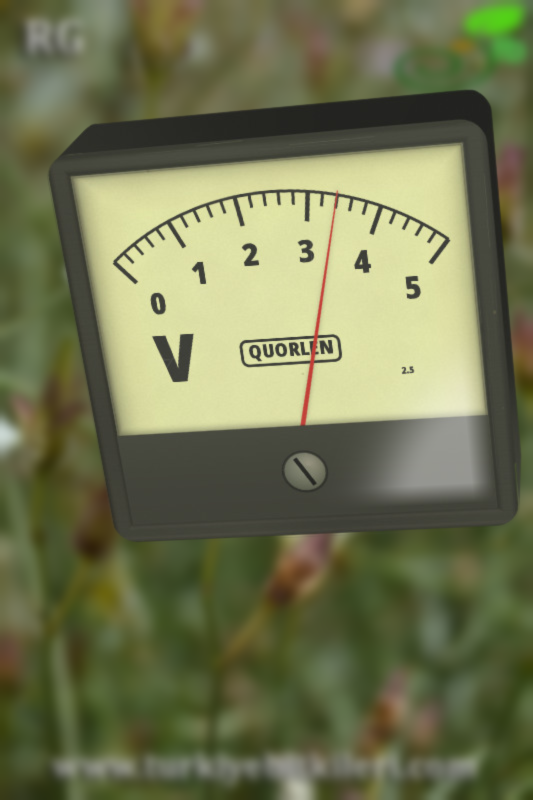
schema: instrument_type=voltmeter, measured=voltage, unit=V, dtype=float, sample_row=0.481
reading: 3.4
